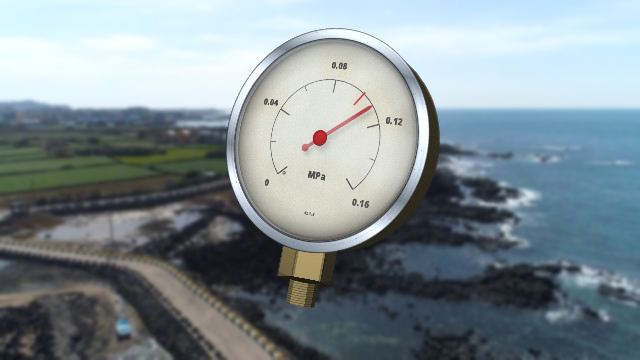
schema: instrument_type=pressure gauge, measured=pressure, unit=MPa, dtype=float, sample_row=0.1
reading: 0.11
